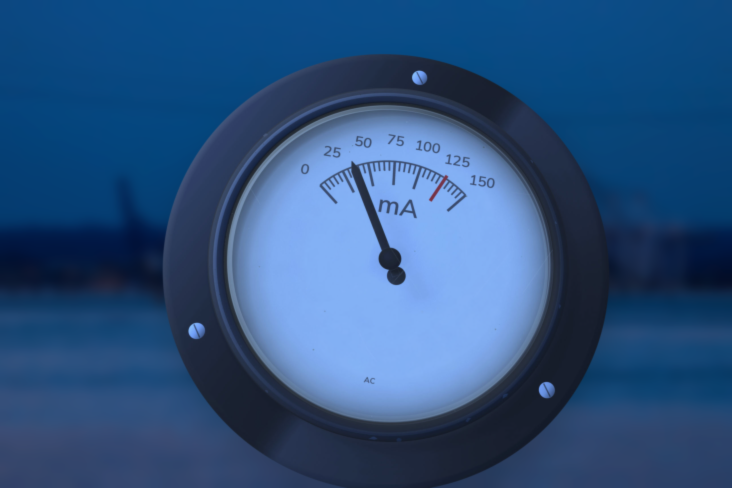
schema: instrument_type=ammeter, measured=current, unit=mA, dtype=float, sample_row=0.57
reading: 35
